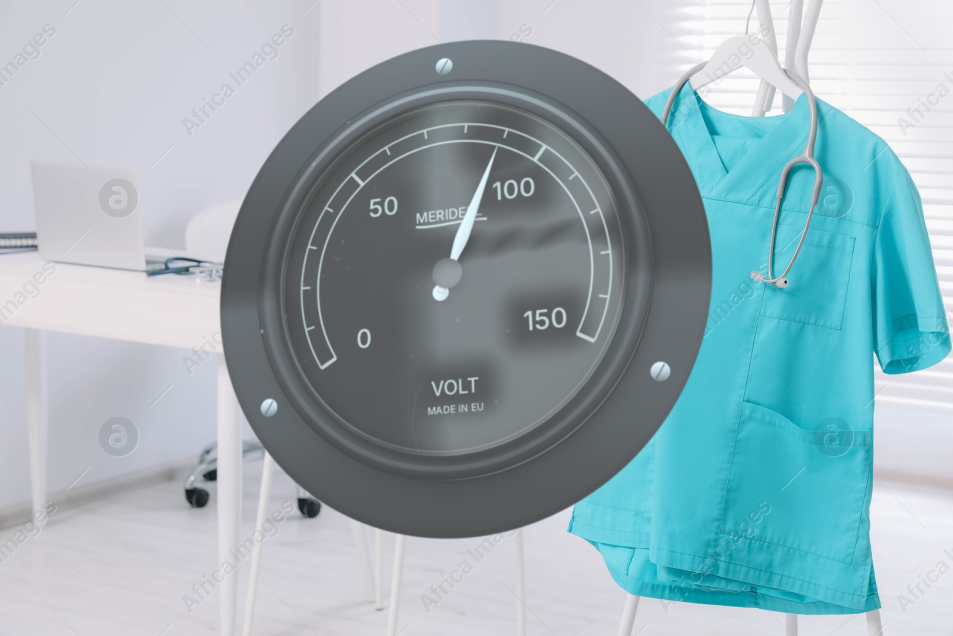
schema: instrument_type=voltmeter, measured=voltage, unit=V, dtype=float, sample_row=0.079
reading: 90
